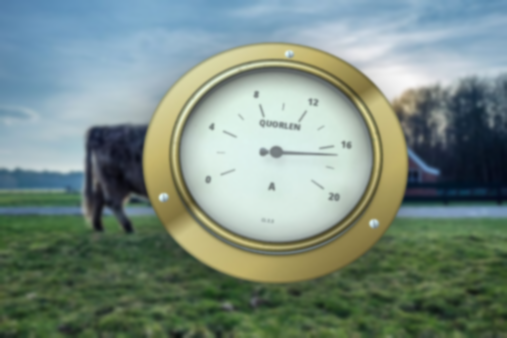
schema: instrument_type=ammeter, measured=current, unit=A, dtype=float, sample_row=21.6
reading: 17
